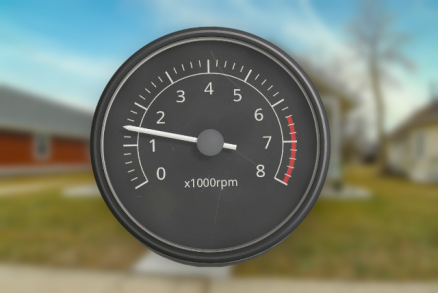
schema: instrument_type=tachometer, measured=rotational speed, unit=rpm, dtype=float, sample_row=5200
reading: 1400
